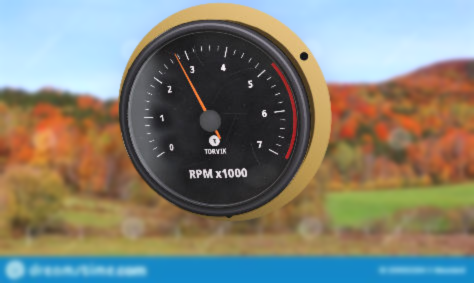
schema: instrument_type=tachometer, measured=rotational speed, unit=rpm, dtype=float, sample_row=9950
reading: 2800
